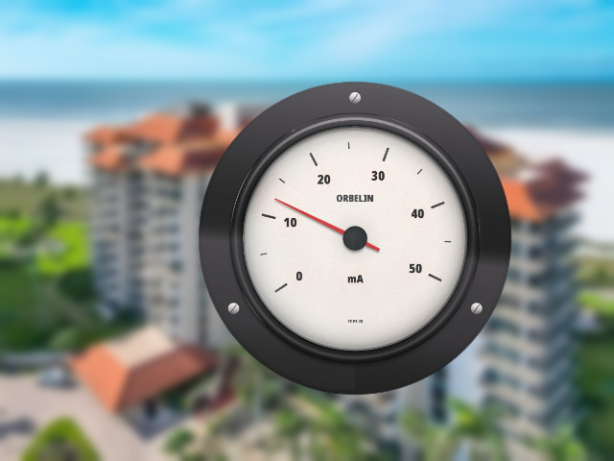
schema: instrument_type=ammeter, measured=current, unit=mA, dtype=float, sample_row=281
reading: 12.5
